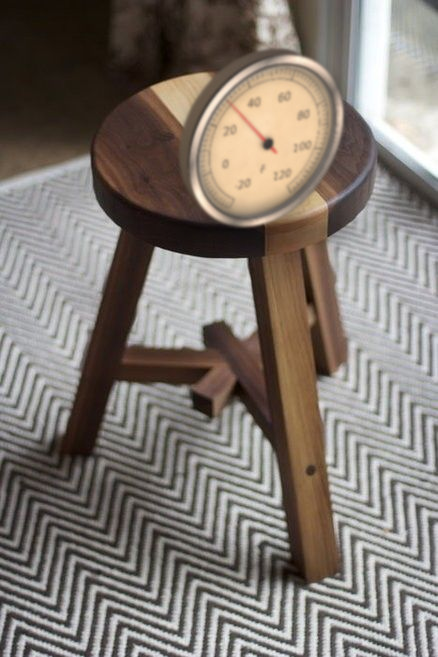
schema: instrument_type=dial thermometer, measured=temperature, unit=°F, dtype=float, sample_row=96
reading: 30
